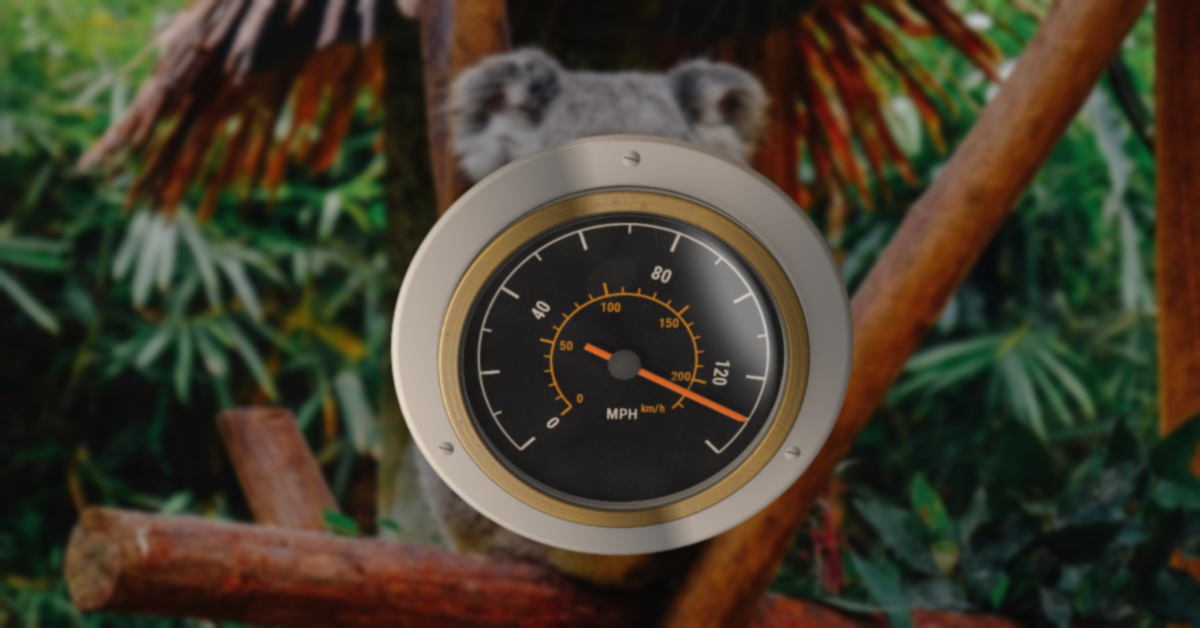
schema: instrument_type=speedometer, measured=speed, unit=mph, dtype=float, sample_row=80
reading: 130
